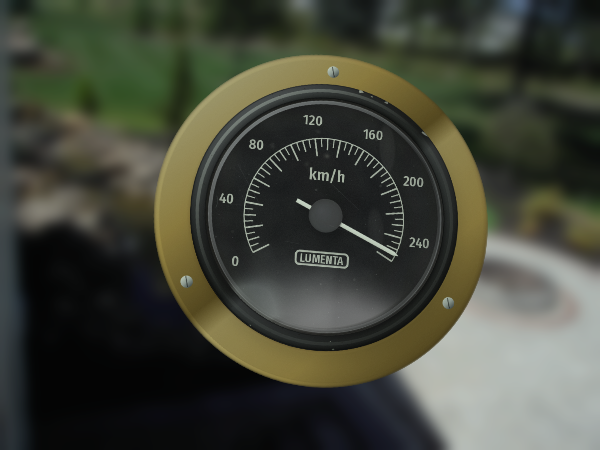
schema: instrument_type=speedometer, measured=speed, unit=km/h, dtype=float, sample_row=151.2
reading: 255
